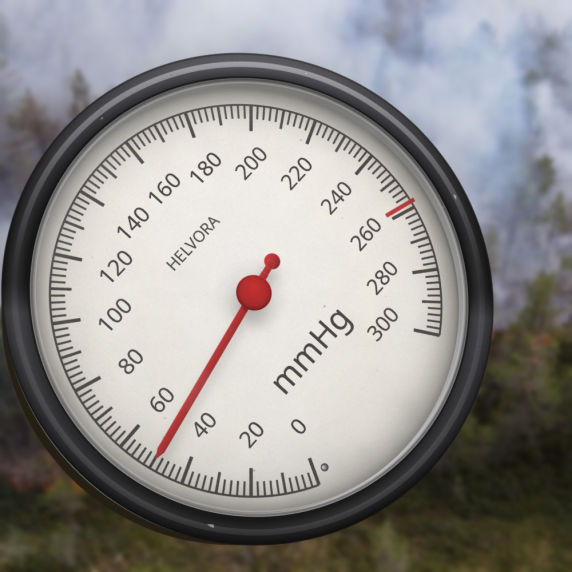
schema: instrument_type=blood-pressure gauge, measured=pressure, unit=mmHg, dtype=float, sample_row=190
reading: 50
